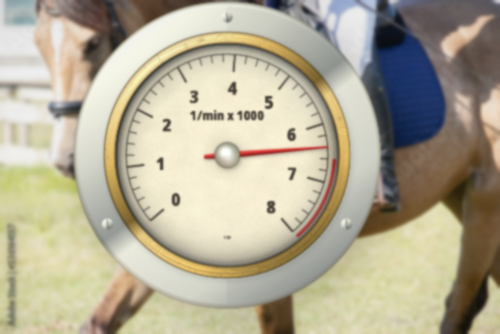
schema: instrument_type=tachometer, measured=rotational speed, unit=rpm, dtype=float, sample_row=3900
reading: 6400
